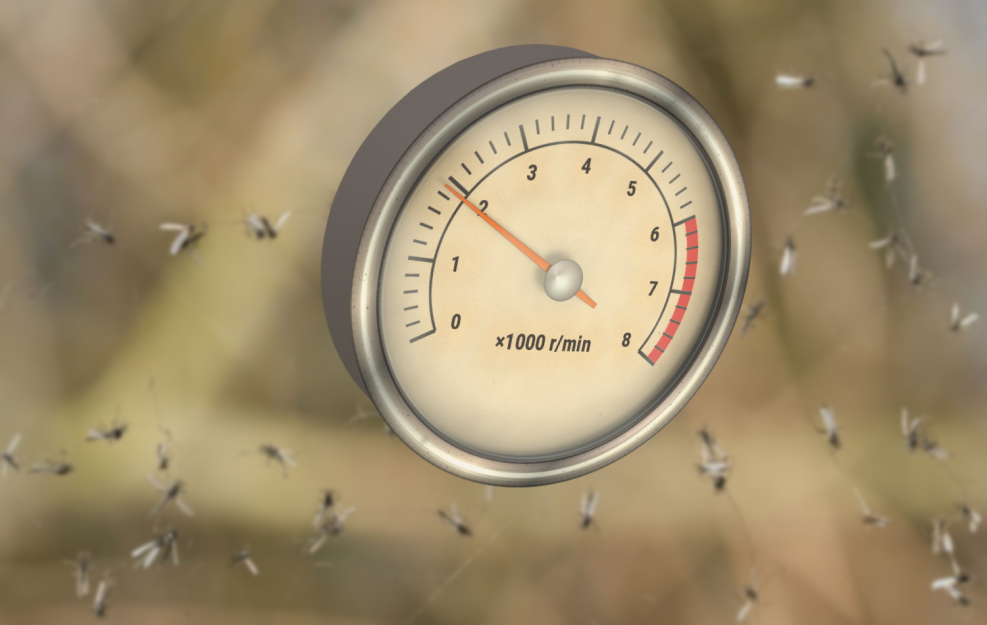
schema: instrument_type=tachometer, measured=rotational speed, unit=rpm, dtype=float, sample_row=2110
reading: 1900
